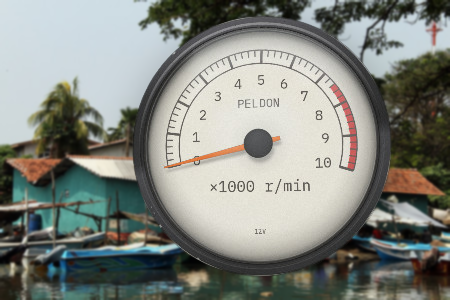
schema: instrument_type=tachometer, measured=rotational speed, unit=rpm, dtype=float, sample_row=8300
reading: 0
